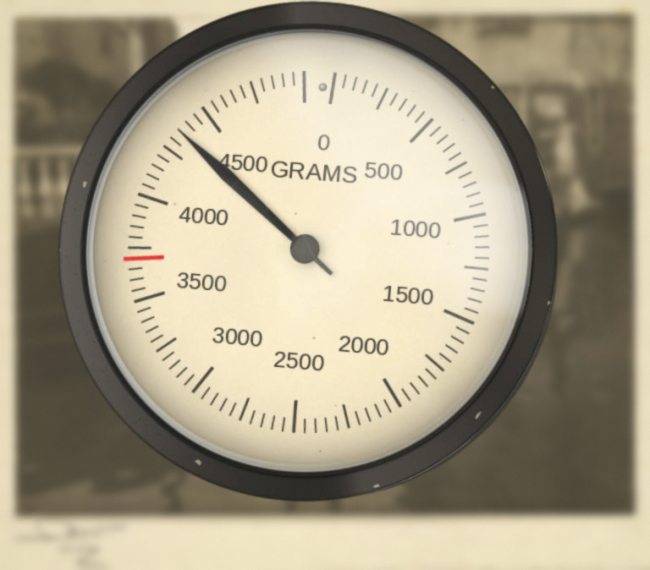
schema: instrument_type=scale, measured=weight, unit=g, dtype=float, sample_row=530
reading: 4350
